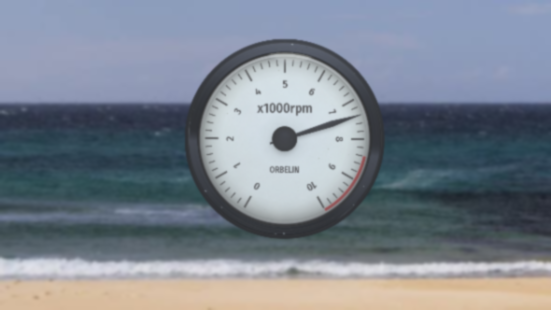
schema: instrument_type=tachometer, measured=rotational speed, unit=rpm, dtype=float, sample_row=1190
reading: 7400
